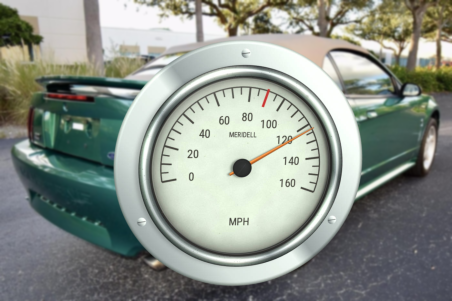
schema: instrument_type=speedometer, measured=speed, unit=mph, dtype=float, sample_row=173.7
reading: 122.5
